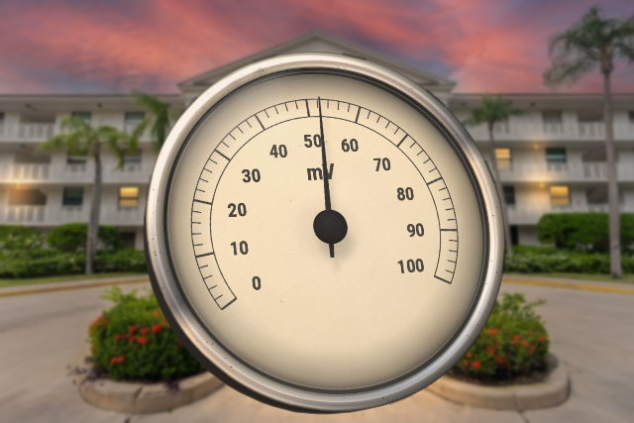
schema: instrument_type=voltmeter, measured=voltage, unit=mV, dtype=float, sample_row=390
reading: 52
